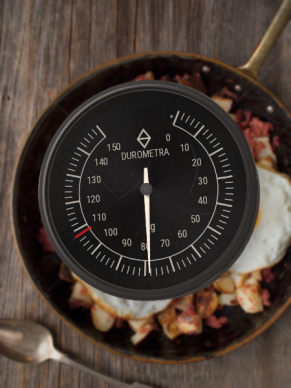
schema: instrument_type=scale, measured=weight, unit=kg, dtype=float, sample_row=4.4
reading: 78
